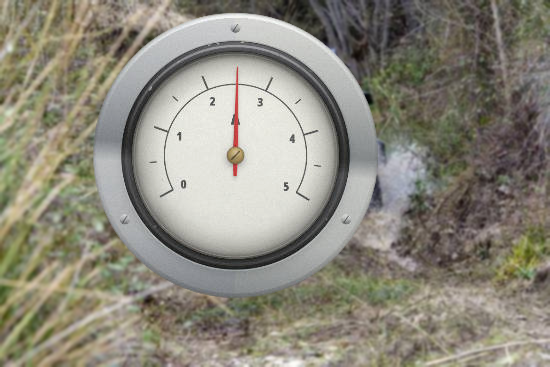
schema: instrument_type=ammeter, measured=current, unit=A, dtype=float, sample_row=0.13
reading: 2.5
